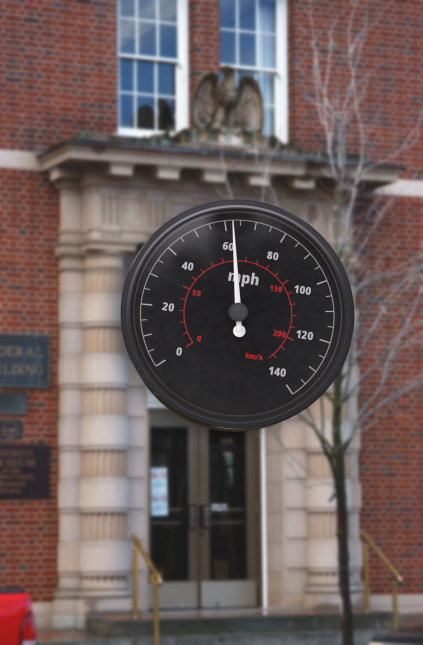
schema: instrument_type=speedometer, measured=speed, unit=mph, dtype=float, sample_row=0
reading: 62.5
